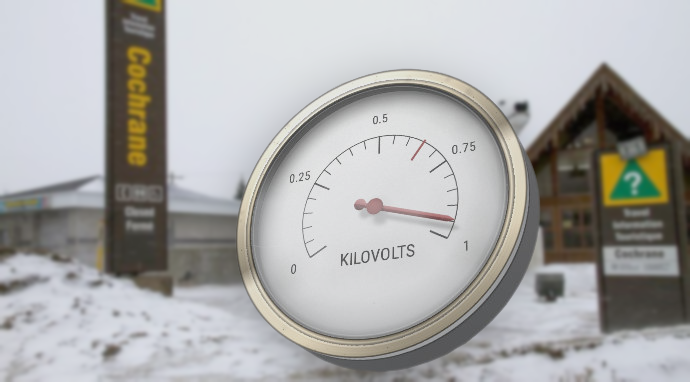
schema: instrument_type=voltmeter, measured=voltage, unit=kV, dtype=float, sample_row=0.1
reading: 0.95
